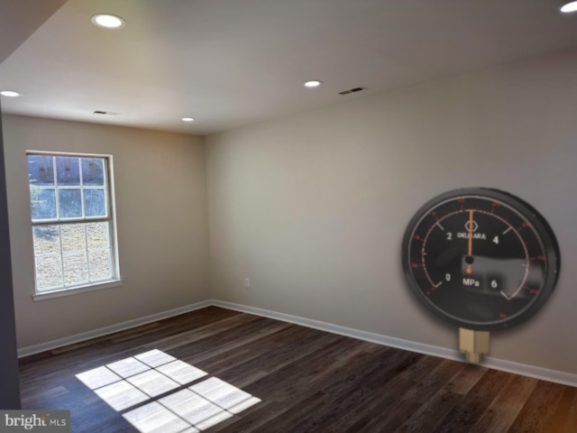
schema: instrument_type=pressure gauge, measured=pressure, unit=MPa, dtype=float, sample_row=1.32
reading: 3
